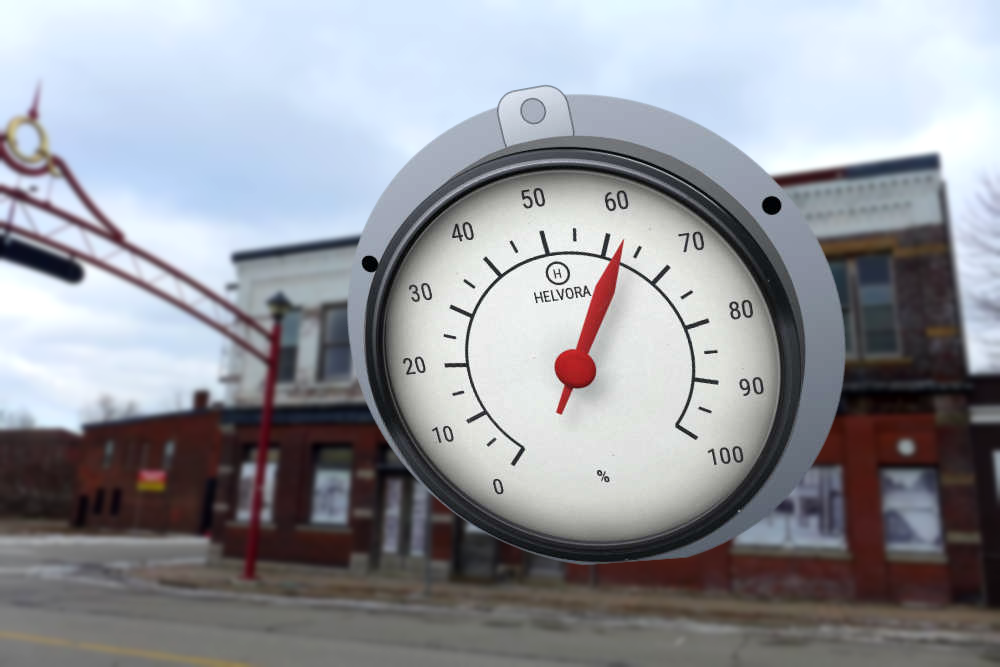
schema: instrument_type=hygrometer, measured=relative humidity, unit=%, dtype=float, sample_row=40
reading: 62.5
